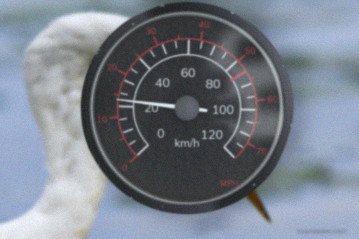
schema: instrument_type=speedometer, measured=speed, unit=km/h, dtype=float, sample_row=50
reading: 22.5
